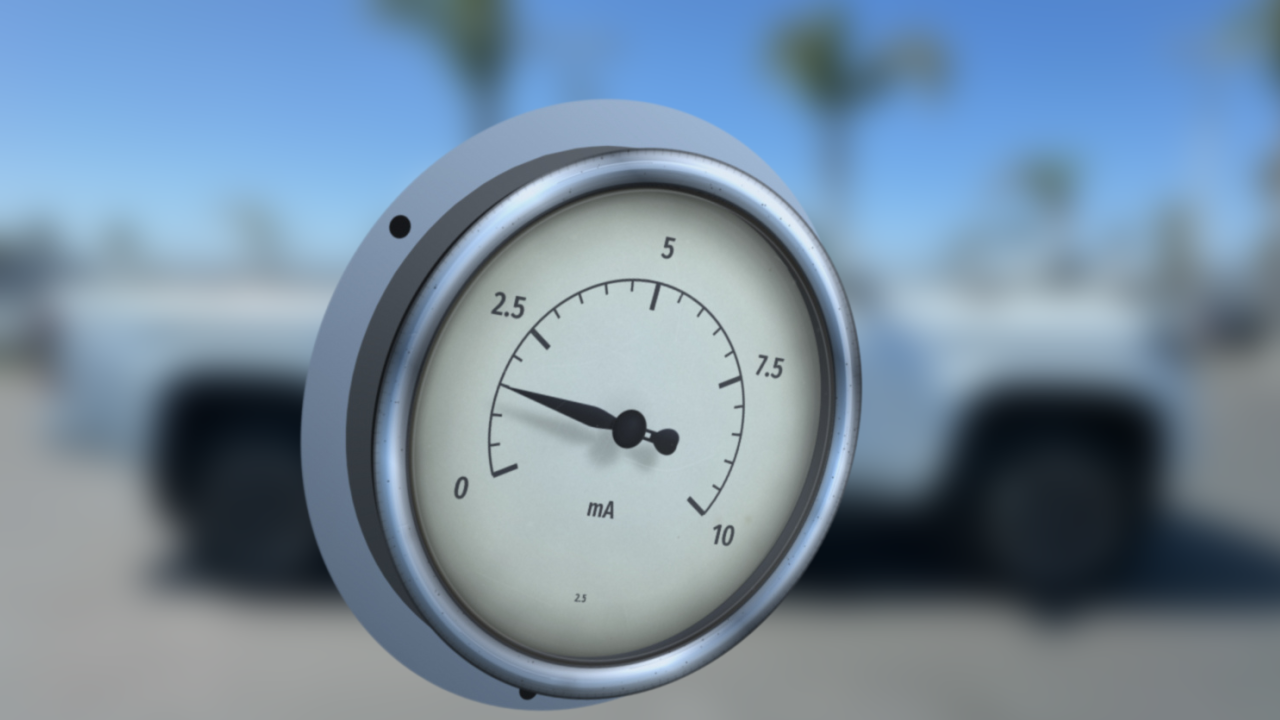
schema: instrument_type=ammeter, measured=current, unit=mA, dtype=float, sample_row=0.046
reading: 1.5
